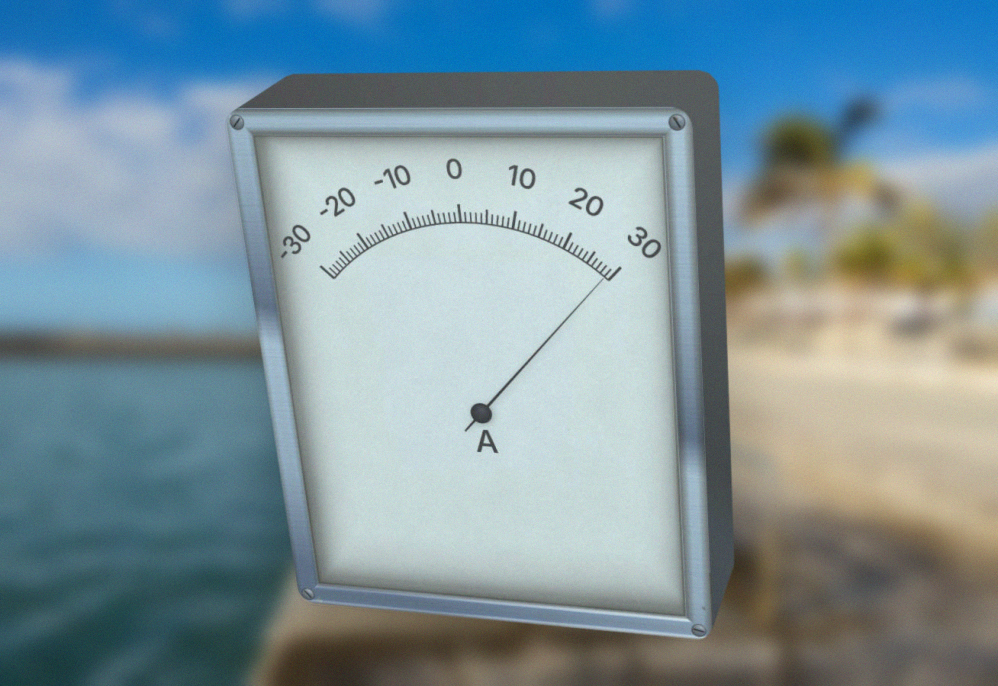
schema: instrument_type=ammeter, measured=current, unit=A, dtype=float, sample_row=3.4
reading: 29
